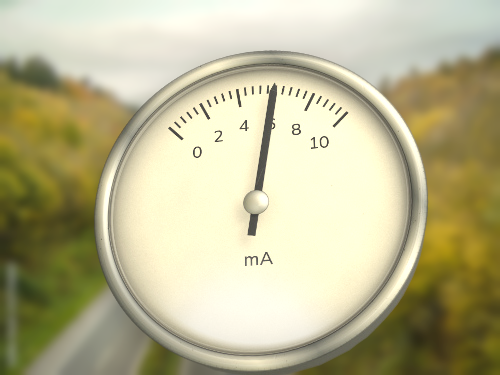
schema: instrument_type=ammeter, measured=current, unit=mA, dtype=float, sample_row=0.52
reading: 6
